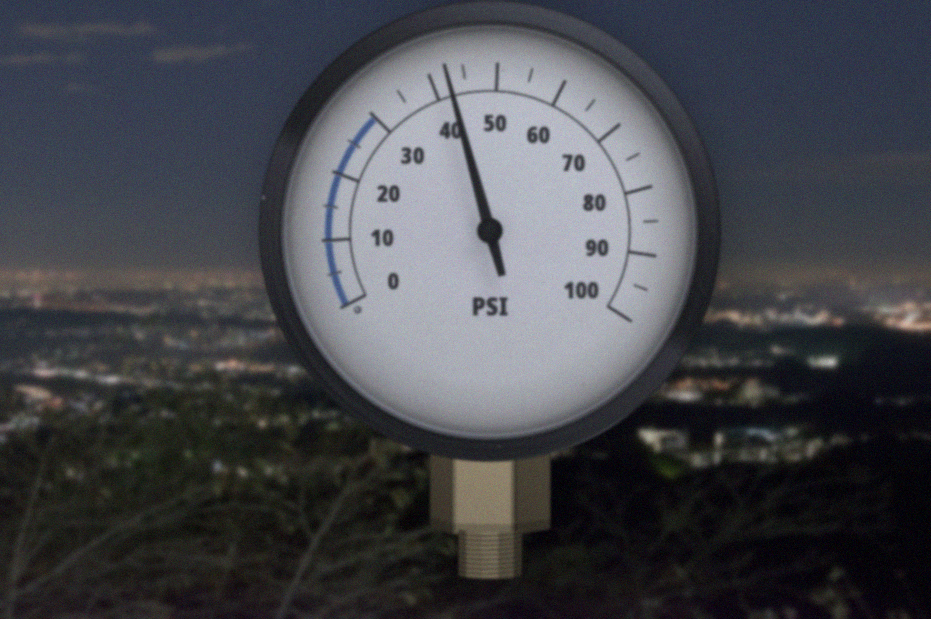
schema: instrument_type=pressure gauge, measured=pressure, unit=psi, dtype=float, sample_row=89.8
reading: 42.5
